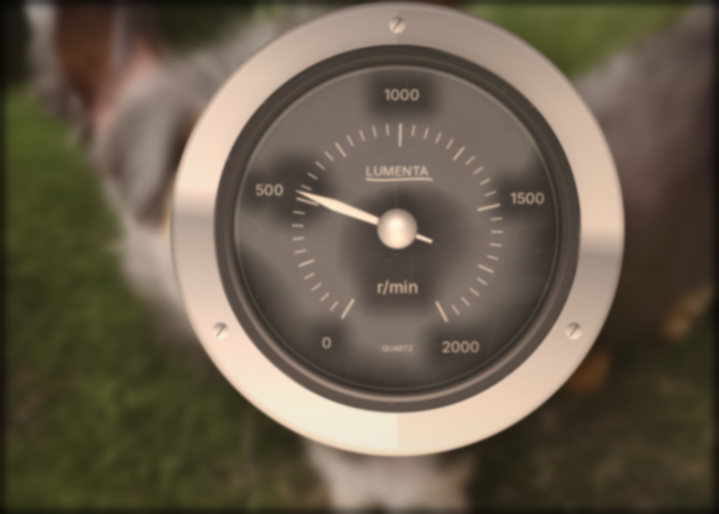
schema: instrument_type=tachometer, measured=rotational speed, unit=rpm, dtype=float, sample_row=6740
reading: 525
